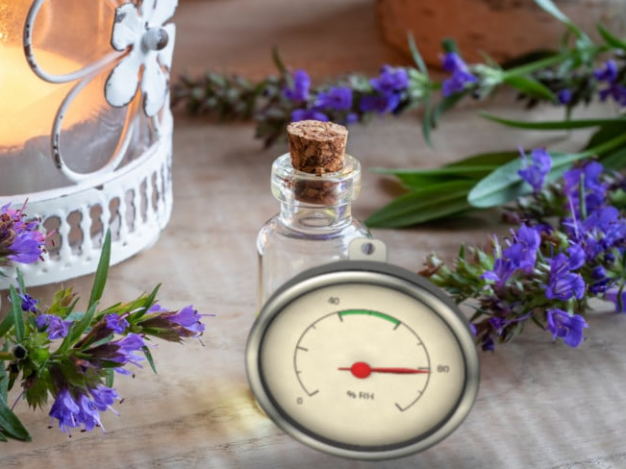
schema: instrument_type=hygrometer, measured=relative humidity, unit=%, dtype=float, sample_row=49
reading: 80
